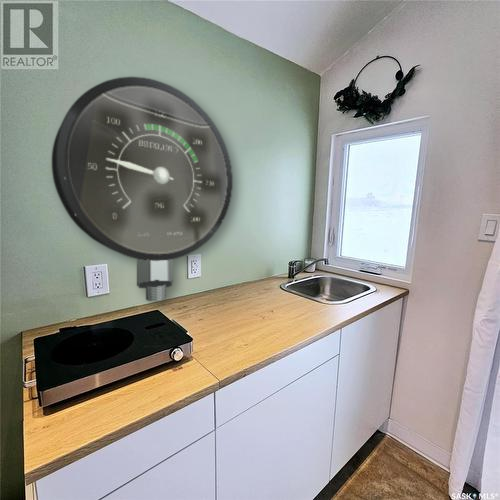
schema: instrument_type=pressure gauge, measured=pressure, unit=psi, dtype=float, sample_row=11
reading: 60
